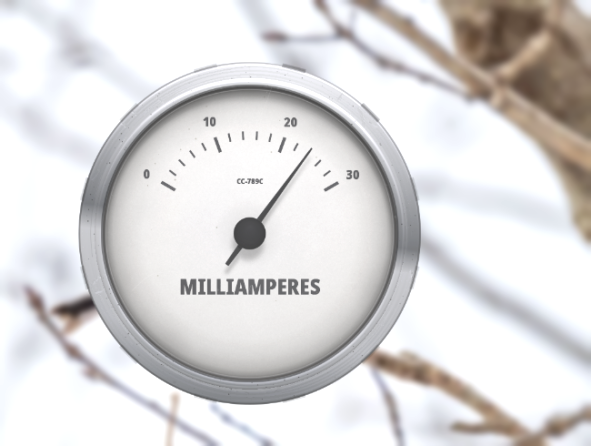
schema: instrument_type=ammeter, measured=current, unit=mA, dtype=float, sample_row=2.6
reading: 24
